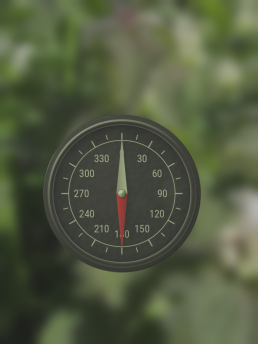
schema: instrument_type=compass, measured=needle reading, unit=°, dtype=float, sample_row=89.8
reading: 180
